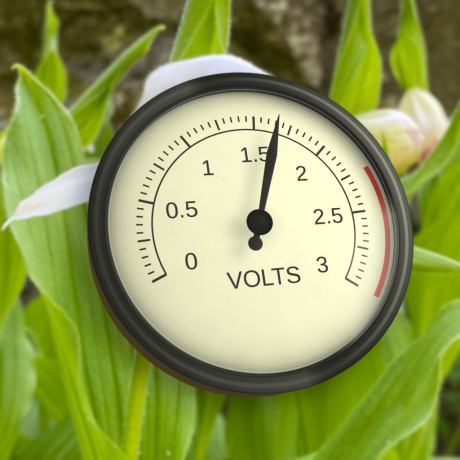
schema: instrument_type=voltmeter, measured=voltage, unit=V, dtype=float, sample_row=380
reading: 1.65
